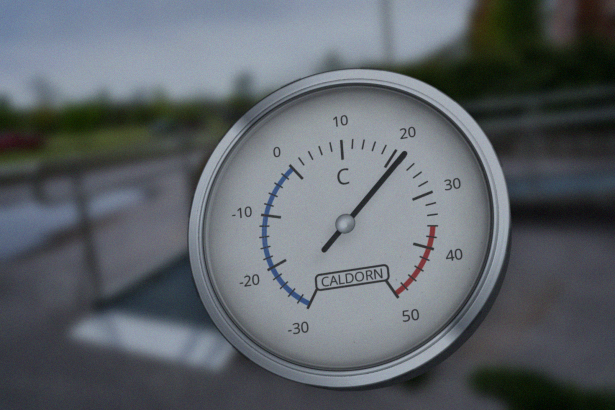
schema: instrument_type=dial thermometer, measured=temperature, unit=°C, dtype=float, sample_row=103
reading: 22
